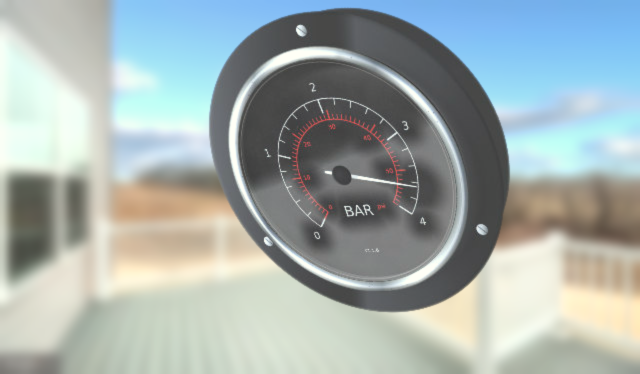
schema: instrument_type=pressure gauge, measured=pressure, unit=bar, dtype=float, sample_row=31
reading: 3.6
